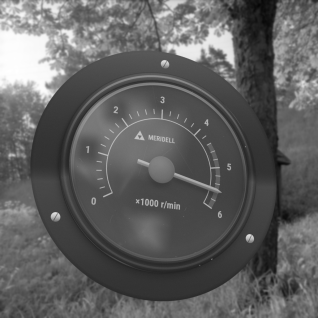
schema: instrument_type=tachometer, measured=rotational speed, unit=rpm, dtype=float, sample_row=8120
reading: 5600
